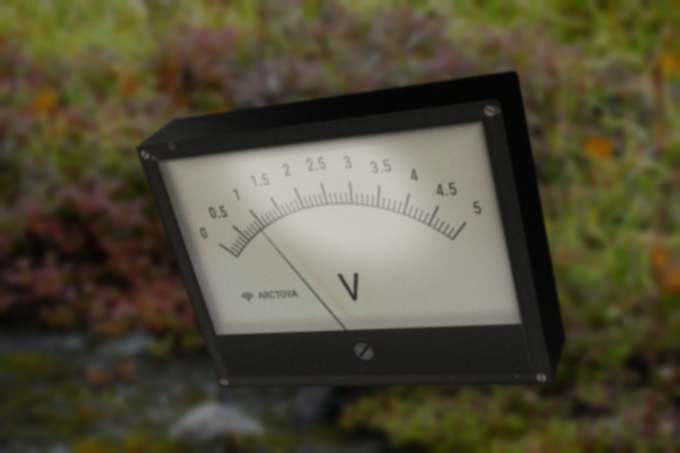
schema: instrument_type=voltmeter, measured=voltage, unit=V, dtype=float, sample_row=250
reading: 1
